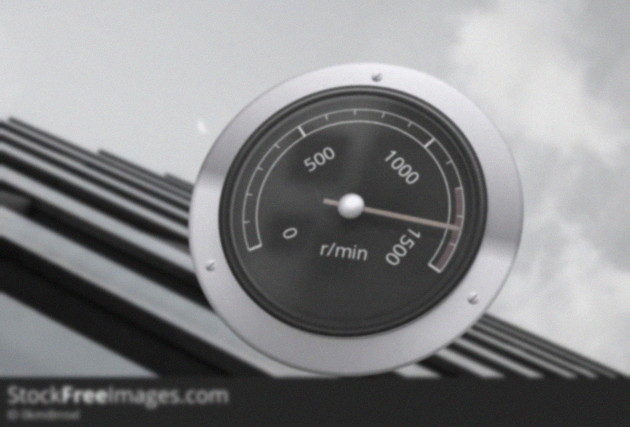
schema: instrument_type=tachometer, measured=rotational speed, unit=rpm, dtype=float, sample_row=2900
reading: 1350
